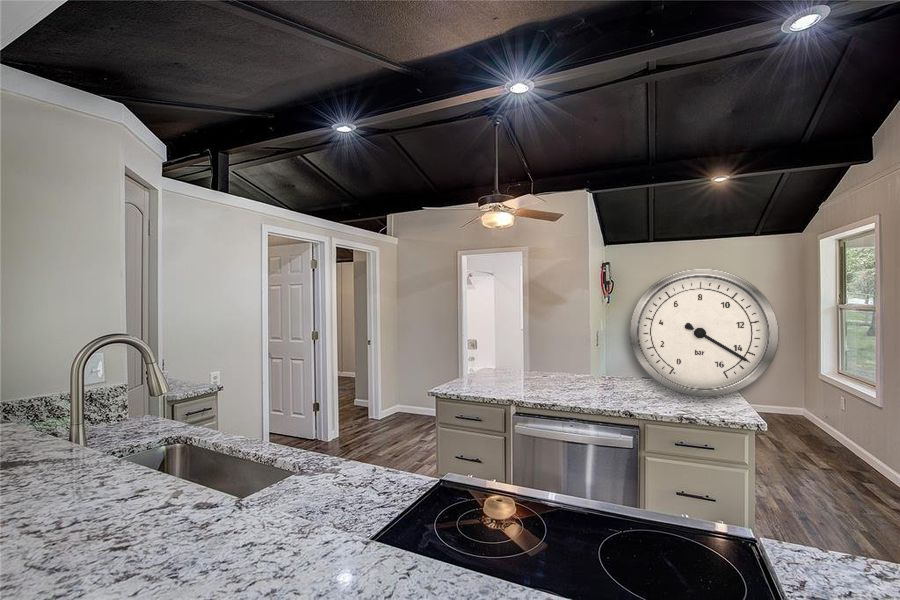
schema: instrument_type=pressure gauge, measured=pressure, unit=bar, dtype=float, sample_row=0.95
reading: 14.5
